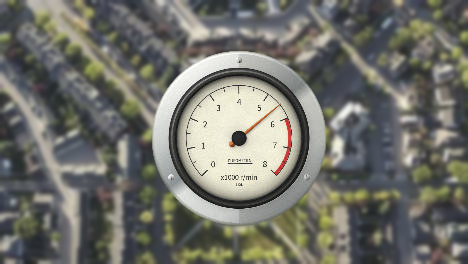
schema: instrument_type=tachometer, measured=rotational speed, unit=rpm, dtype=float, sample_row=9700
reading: 5500
